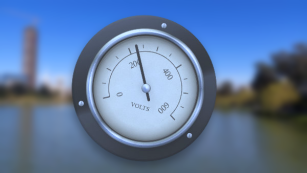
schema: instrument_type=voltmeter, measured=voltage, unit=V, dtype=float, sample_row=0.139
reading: 225
